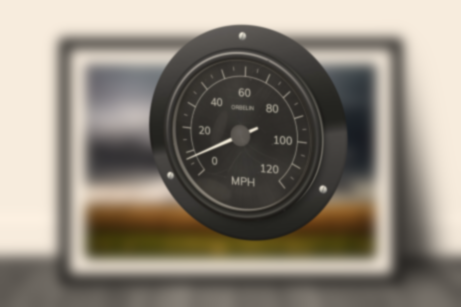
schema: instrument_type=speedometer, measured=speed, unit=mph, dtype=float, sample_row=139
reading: 7.5
